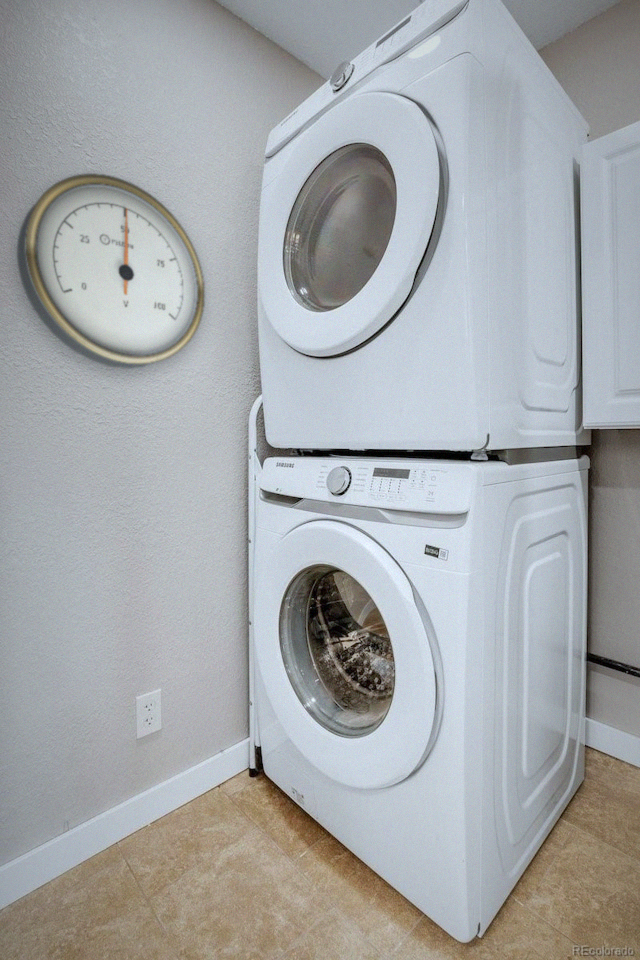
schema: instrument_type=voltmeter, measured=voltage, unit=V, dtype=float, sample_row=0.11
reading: 50
